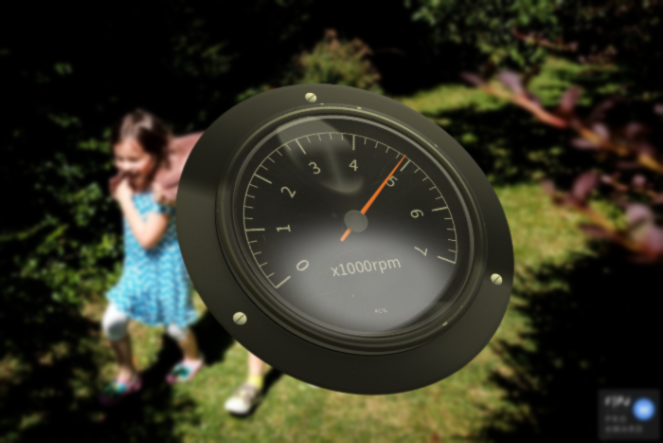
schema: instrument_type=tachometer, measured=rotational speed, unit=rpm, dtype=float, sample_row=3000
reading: 4900
